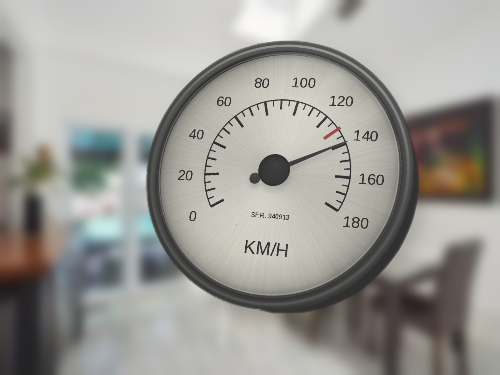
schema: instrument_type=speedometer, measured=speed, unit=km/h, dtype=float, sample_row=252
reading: 140
